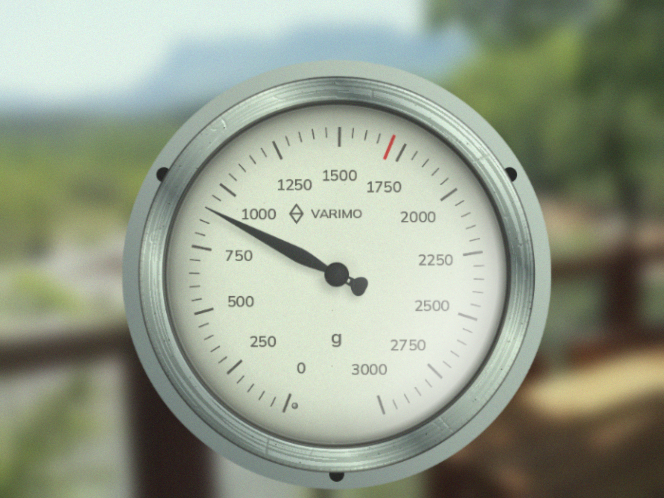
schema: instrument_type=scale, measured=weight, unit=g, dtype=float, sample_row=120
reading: 900
